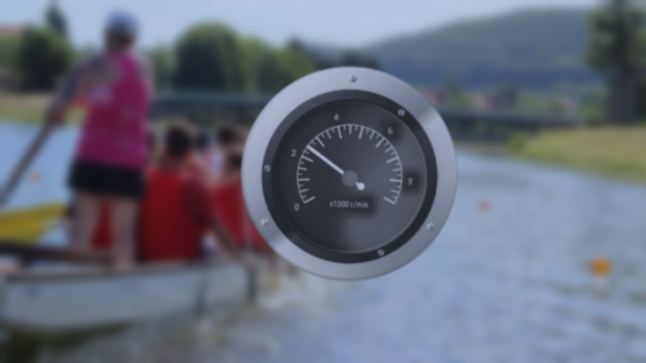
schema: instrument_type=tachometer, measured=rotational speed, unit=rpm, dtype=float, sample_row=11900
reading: 2500
